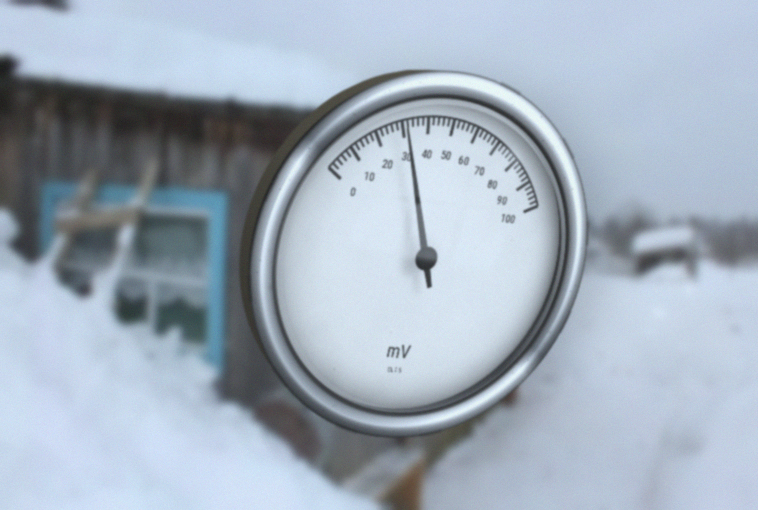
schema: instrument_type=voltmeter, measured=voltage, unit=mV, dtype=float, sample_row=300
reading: 30
